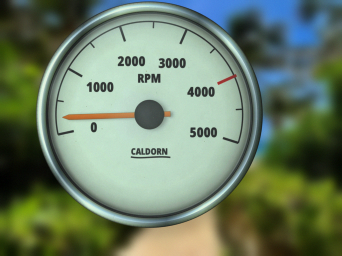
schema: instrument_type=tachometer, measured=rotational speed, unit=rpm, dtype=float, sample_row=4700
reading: 250
